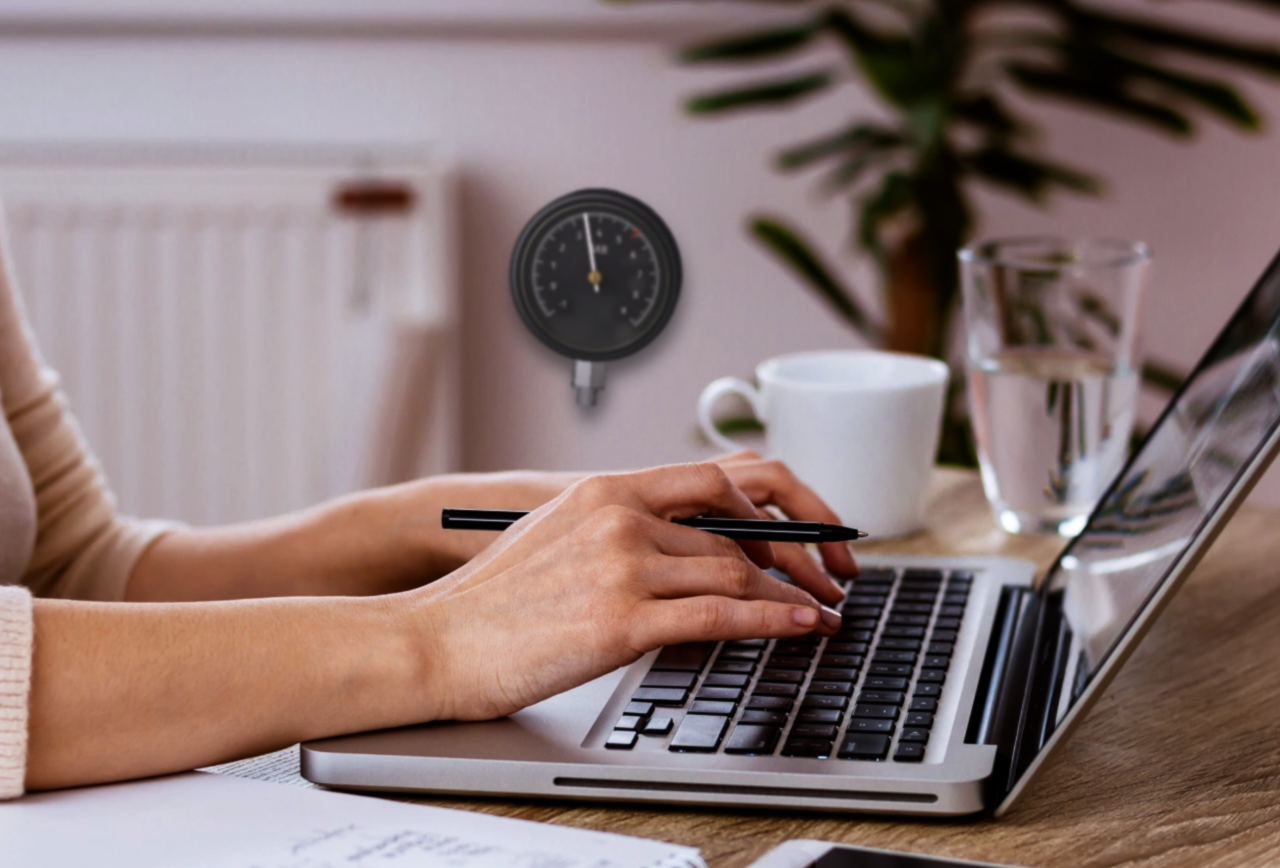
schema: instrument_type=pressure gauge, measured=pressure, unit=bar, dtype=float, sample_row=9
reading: 3.5
